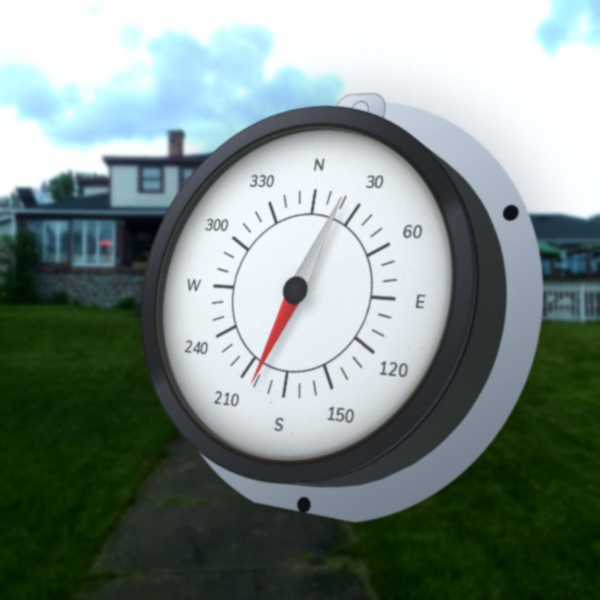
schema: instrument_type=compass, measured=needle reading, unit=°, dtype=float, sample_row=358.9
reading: 200
